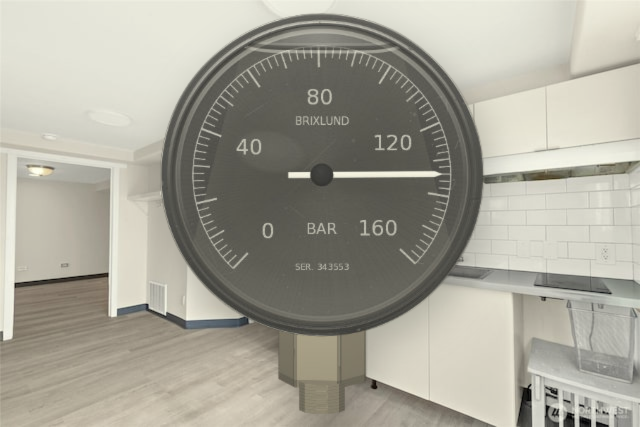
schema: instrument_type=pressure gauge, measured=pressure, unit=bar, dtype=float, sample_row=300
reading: 134
